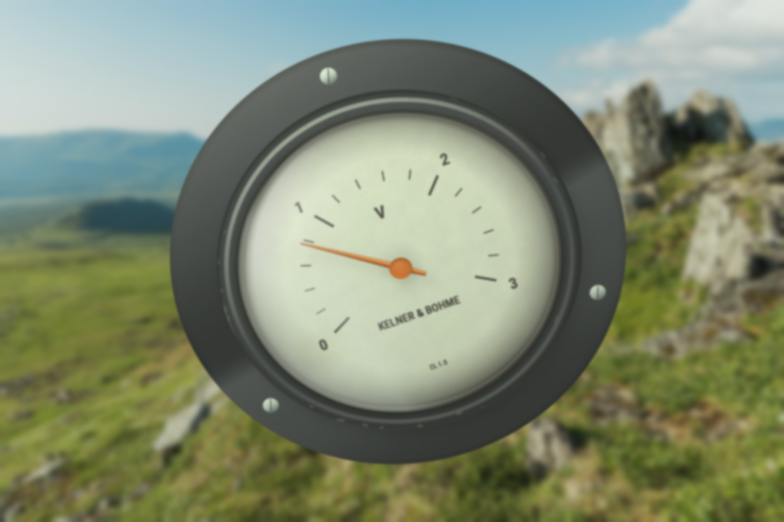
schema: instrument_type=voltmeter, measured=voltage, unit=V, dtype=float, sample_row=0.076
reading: 0.8
